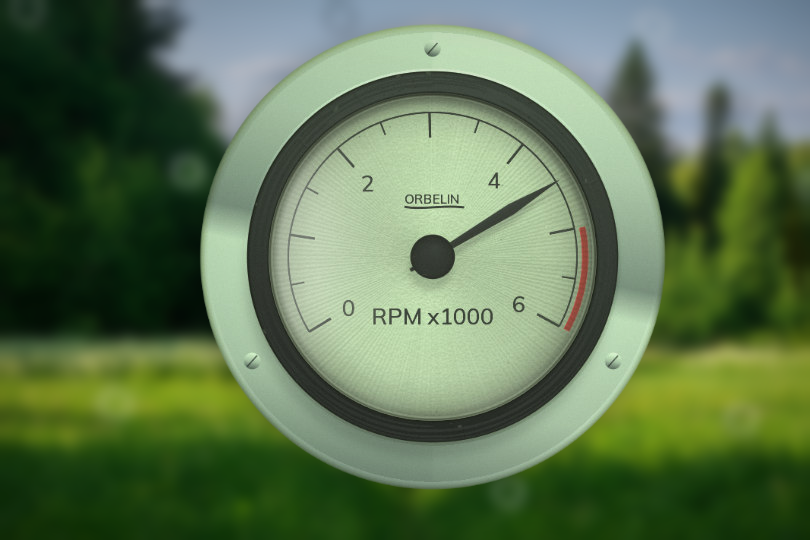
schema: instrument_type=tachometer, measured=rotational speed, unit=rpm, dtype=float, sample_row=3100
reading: 4500
